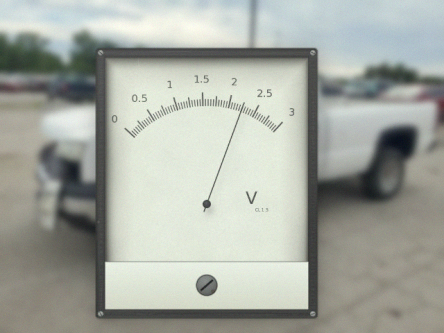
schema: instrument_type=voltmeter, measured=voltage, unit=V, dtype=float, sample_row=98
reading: 2.25
